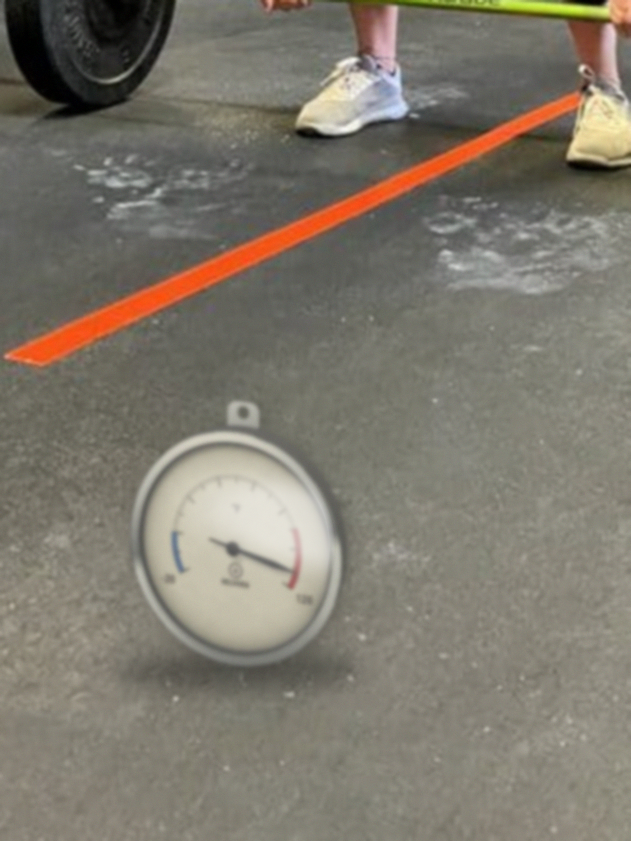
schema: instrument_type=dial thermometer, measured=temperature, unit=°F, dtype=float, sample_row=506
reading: 110
